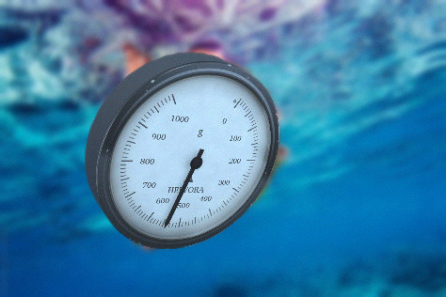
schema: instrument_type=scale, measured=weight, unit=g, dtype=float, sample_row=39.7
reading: 550
